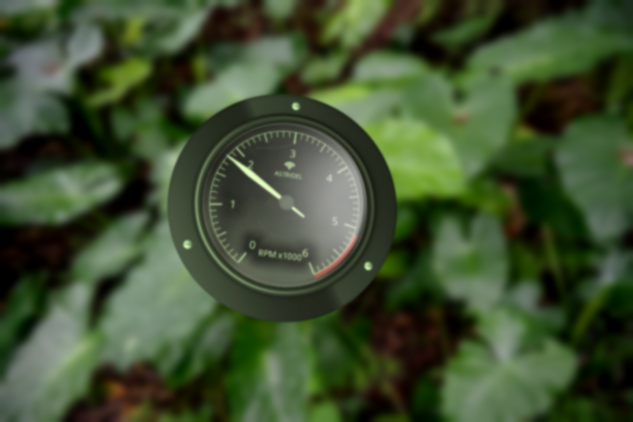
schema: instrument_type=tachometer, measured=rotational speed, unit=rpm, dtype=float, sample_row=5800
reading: 1800
